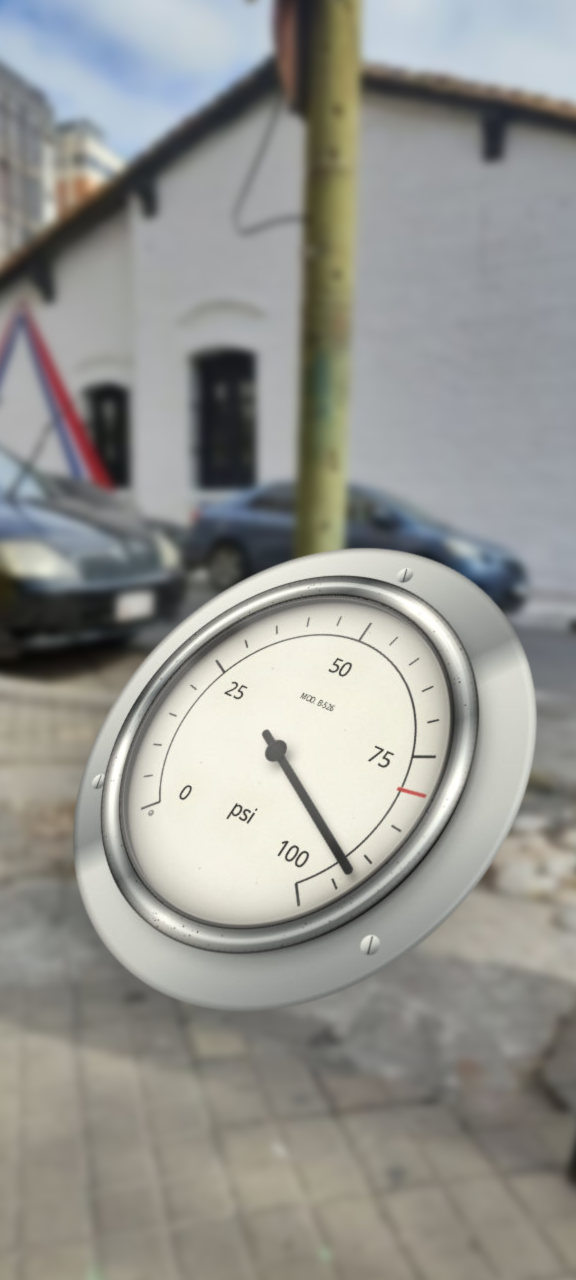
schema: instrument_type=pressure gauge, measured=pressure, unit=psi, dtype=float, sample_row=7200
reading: 92.5
